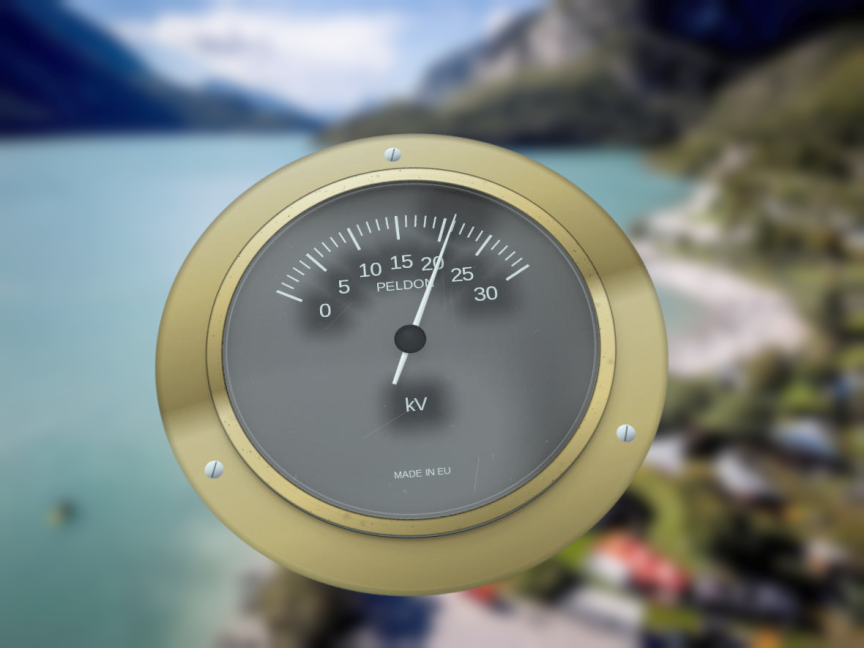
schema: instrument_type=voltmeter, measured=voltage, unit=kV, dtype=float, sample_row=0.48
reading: 21
